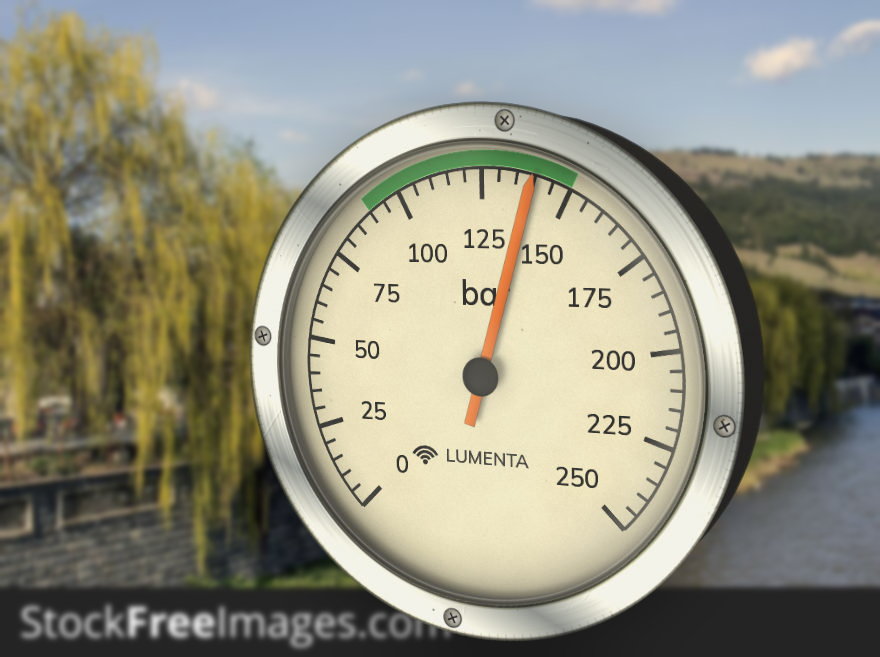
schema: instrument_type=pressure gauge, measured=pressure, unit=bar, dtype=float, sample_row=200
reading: 140
